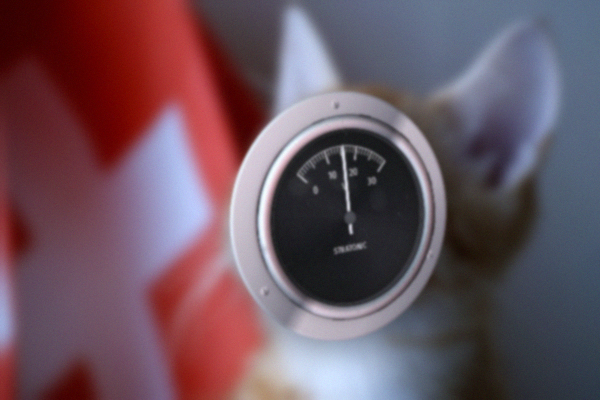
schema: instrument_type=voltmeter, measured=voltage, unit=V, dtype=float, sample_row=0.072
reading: 15
